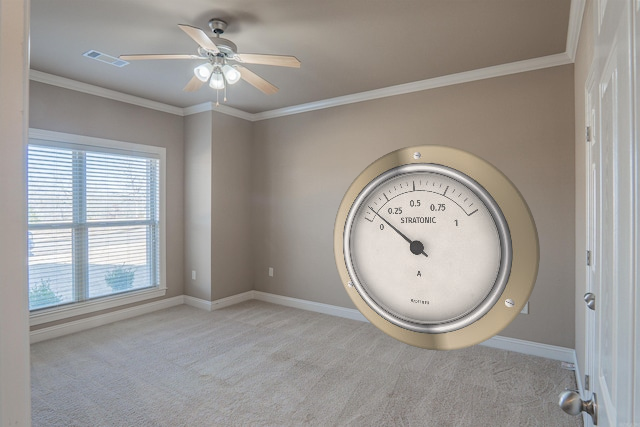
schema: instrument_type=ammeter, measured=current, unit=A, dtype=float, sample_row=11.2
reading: 0.1
